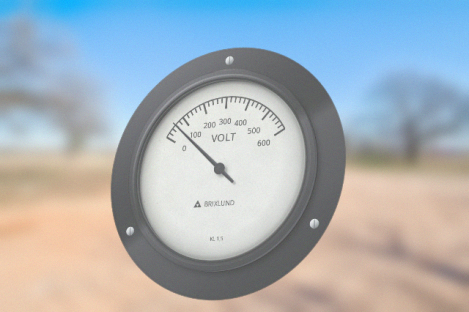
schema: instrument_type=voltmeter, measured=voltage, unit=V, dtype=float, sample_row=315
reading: 60
